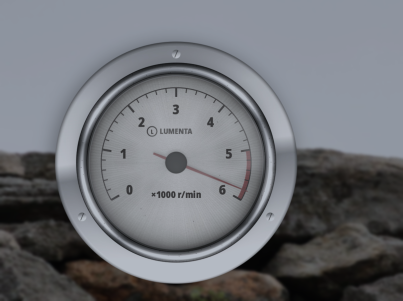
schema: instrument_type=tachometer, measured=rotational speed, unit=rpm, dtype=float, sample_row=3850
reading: 5800
